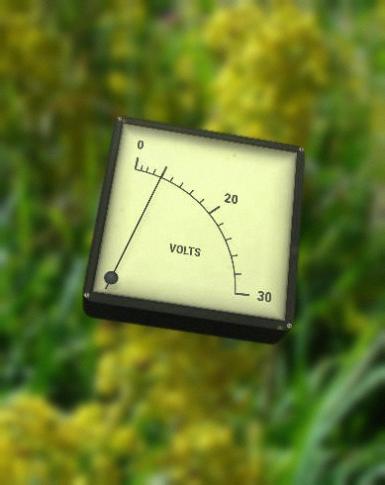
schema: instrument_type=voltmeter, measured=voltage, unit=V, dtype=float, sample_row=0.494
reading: 10
